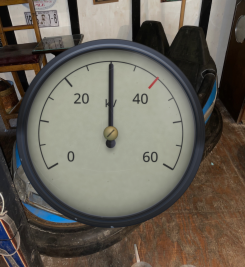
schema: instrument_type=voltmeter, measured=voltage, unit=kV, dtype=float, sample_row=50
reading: 30
